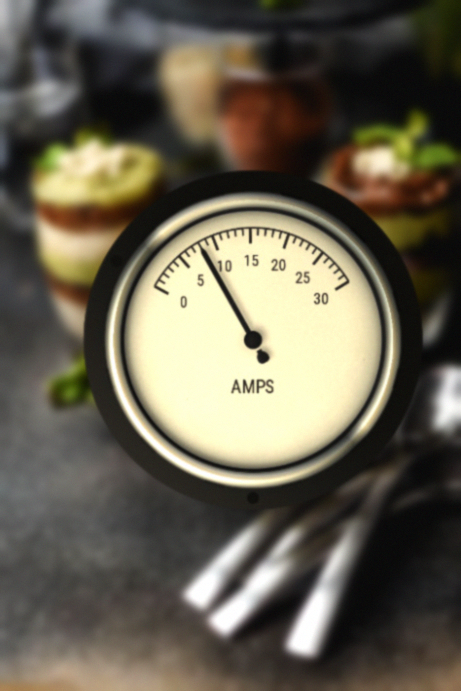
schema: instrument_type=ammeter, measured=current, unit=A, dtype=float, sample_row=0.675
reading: 8
